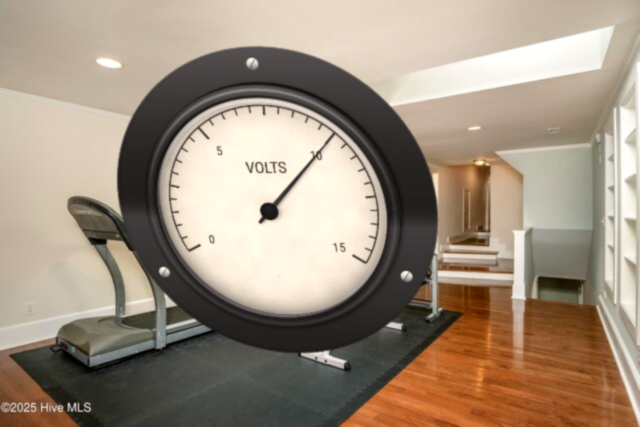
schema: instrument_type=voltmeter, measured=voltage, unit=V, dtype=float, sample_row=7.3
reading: 10
